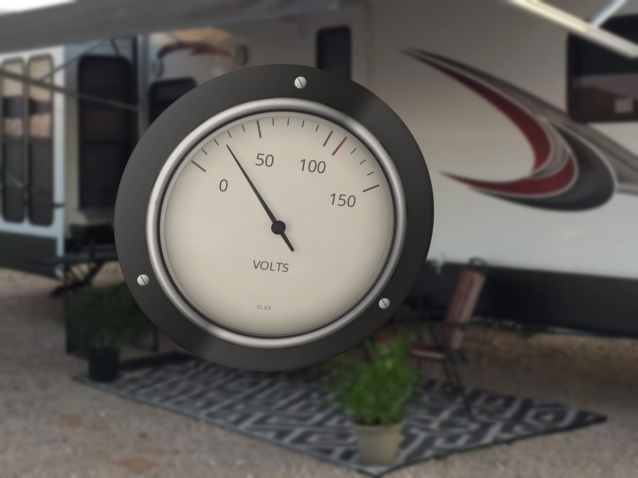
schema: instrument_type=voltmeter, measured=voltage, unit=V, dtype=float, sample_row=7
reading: 25
